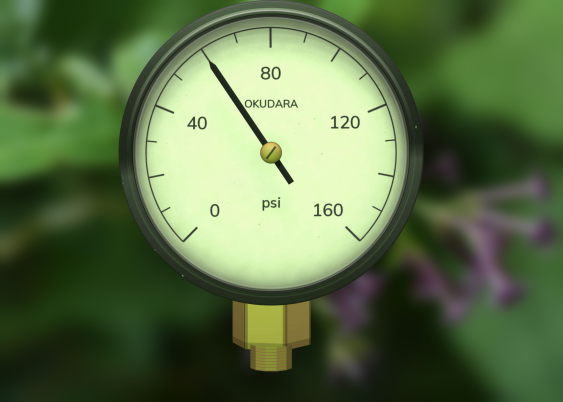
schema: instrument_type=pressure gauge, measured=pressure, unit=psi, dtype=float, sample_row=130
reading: 60
